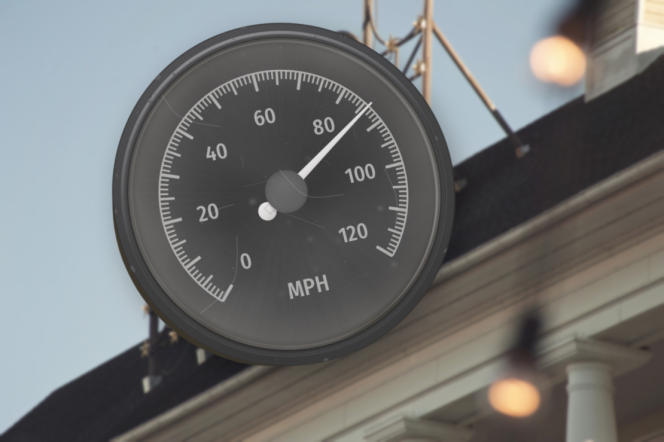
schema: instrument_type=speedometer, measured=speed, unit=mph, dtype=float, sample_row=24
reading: 86
